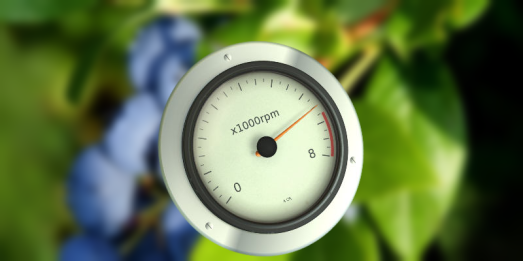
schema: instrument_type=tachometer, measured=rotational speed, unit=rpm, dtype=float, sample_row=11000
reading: 6500
